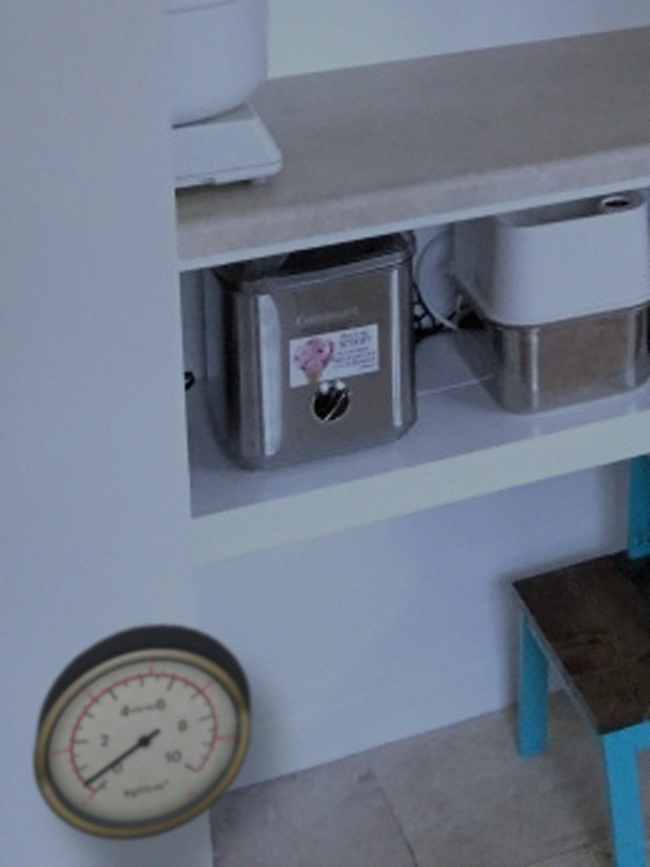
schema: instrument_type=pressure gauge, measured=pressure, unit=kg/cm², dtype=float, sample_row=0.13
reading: 0.5
